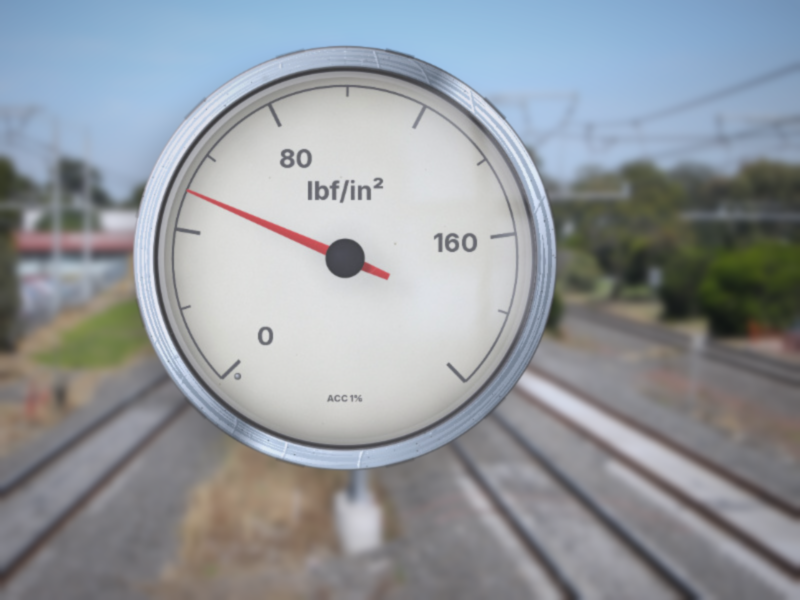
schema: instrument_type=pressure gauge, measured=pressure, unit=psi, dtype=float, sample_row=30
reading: 50
